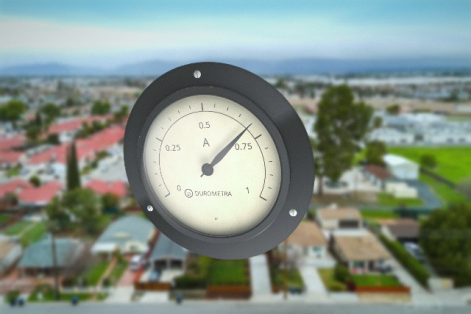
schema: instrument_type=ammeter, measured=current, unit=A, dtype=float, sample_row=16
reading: 0.7
